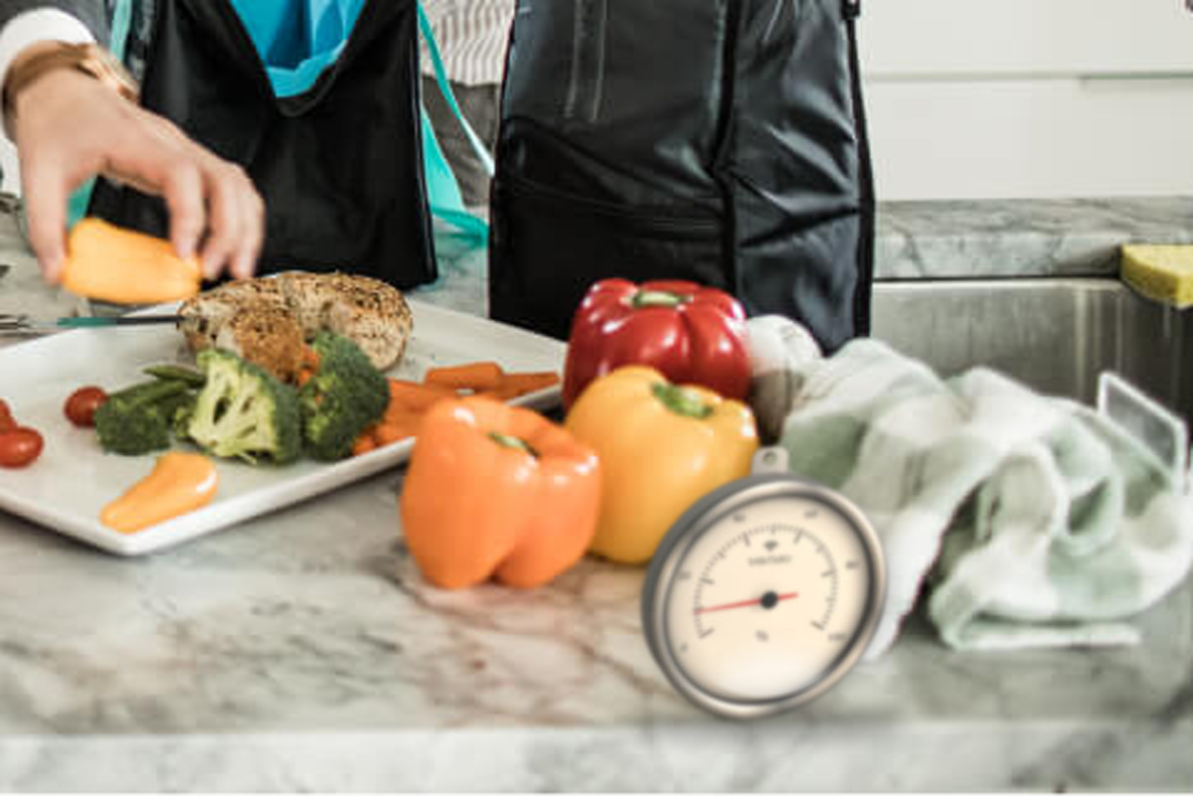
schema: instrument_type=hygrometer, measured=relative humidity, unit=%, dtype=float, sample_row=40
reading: 10
